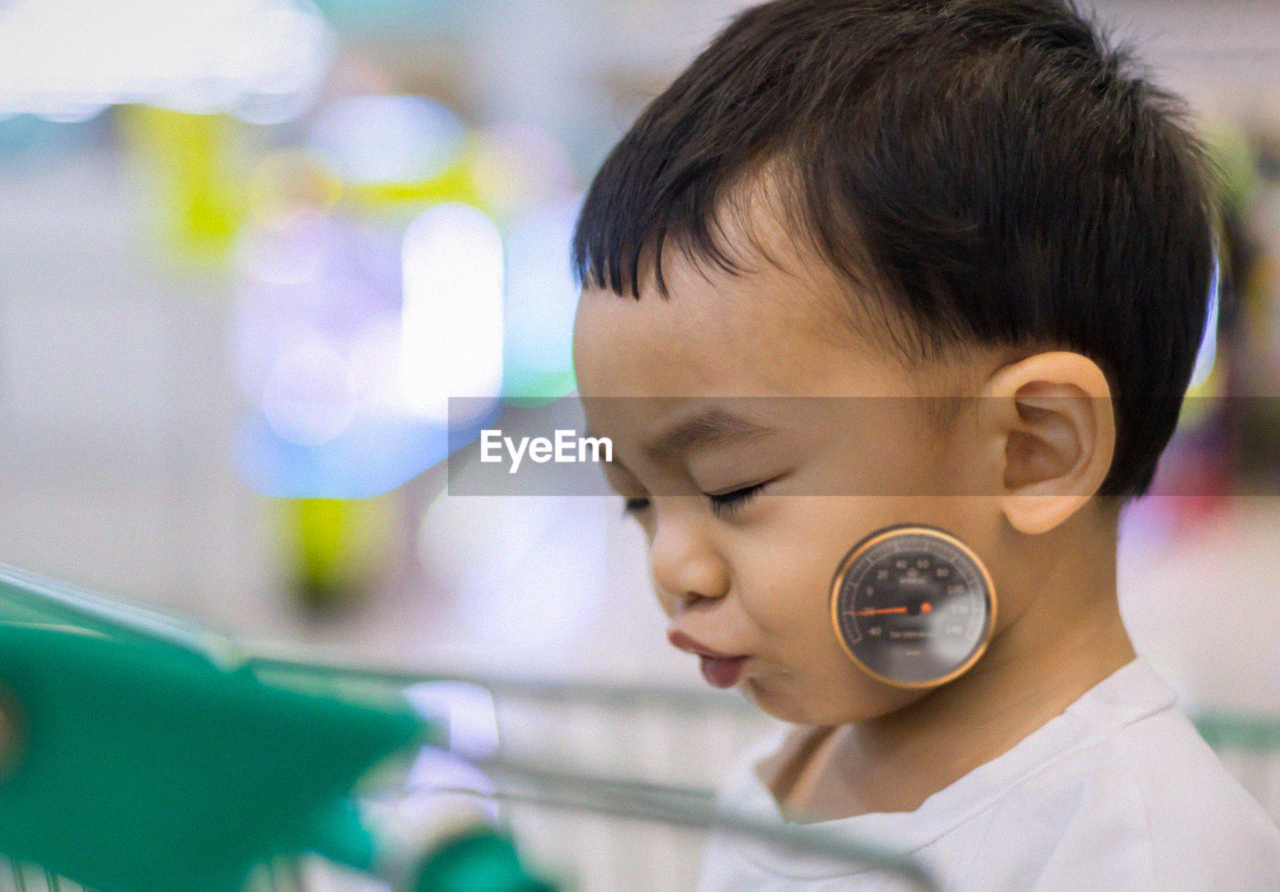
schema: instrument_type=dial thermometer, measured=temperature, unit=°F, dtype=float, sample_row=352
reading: -20
